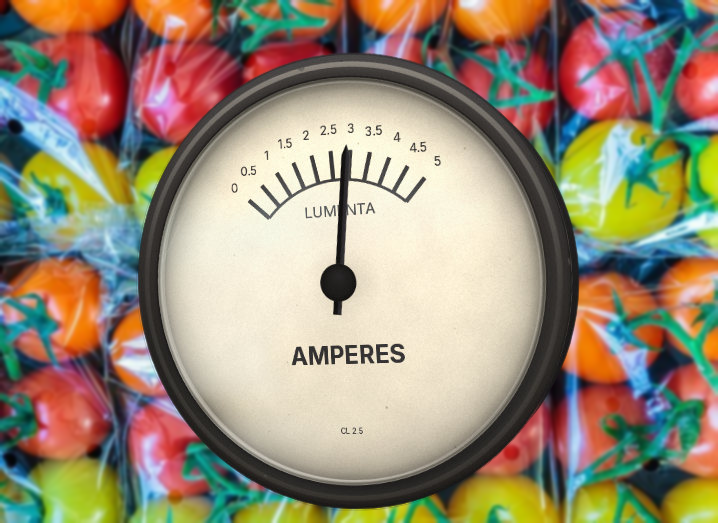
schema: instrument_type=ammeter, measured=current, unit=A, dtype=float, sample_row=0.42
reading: 3
